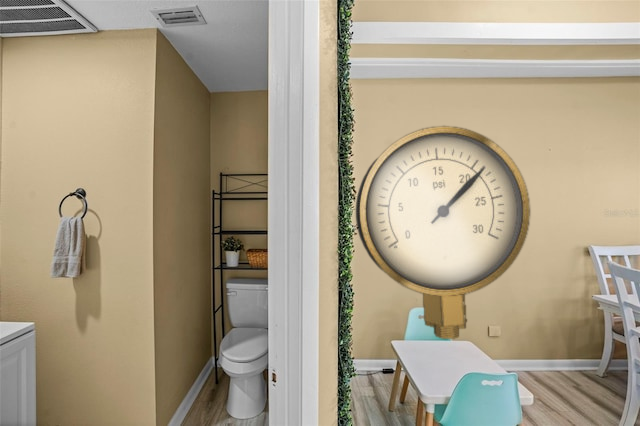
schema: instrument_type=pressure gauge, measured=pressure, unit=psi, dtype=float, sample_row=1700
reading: 21
